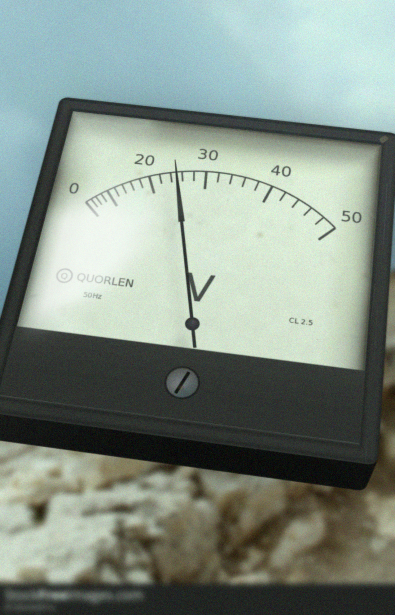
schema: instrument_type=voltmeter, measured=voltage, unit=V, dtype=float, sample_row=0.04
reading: 25
